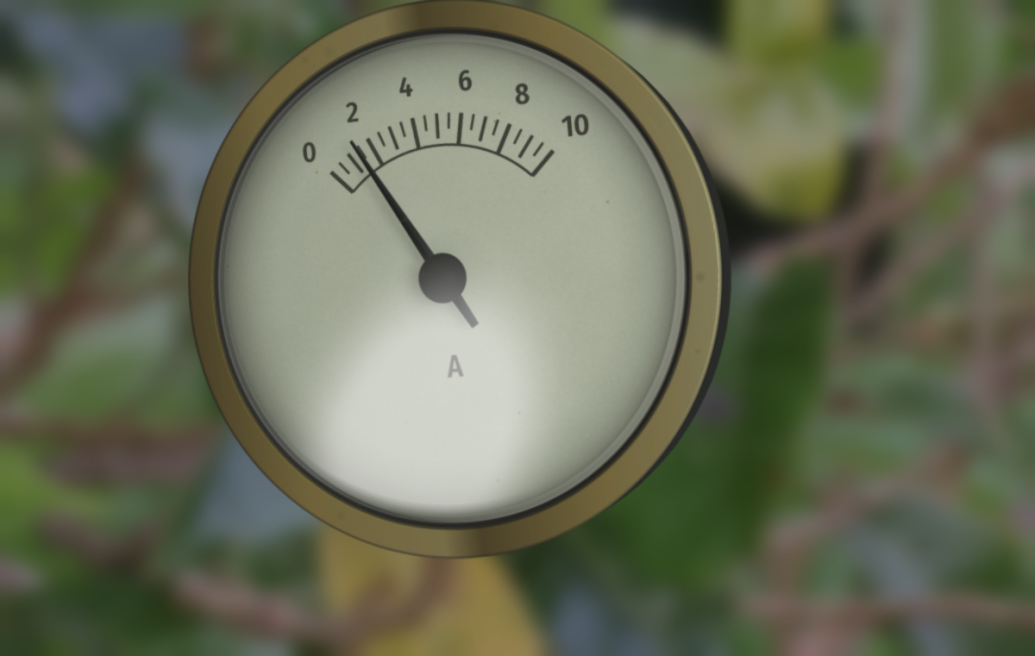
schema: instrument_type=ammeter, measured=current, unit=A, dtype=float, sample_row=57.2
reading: 1.5
